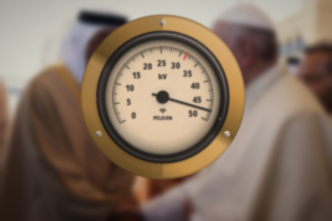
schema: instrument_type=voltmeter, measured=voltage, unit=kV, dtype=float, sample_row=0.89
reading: 47.5
